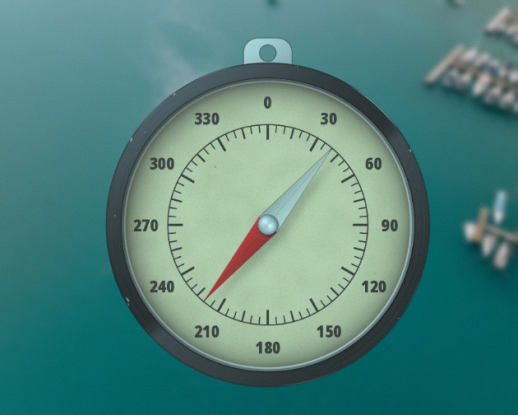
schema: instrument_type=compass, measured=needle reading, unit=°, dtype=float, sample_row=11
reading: 220
